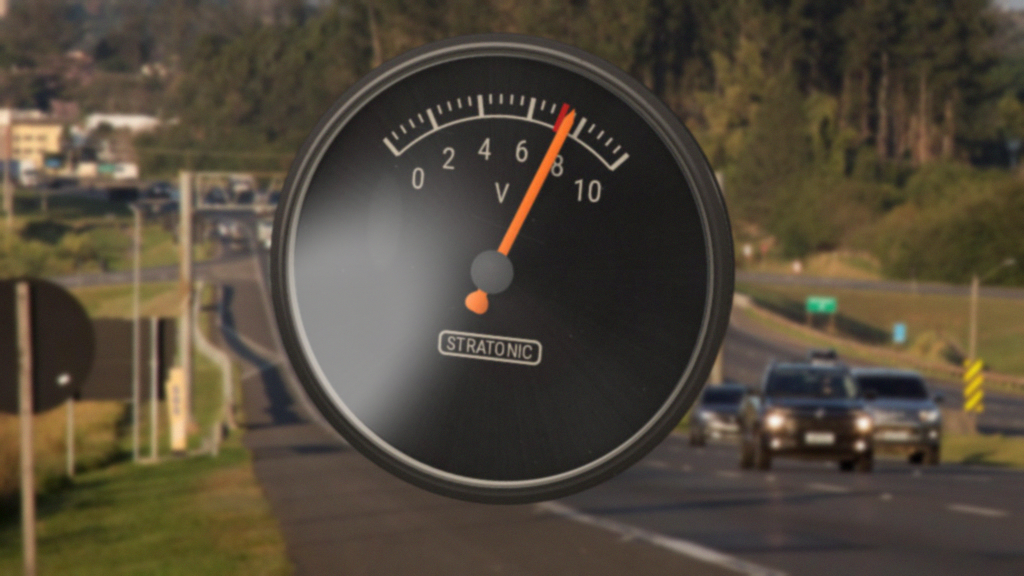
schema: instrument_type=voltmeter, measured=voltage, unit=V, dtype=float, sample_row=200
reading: 7.6
